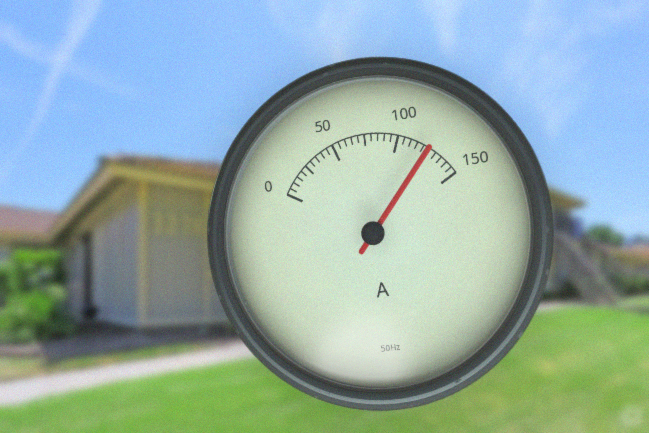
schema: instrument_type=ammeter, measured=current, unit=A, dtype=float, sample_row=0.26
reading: 125
